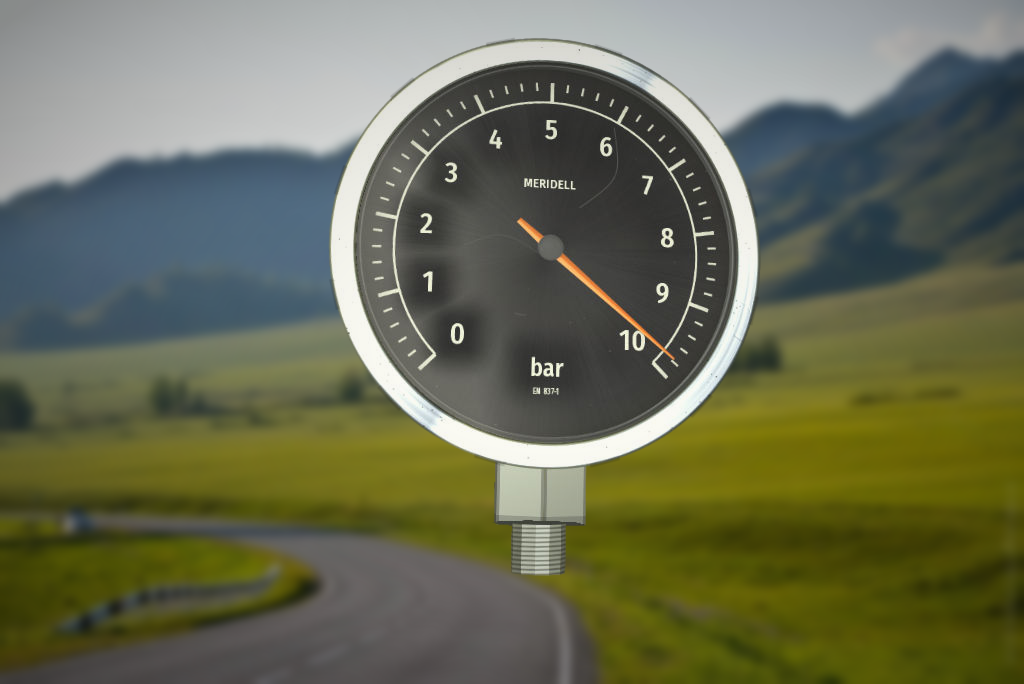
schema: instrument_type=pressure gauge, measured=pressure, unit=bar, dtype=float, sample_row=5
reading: 9.8
